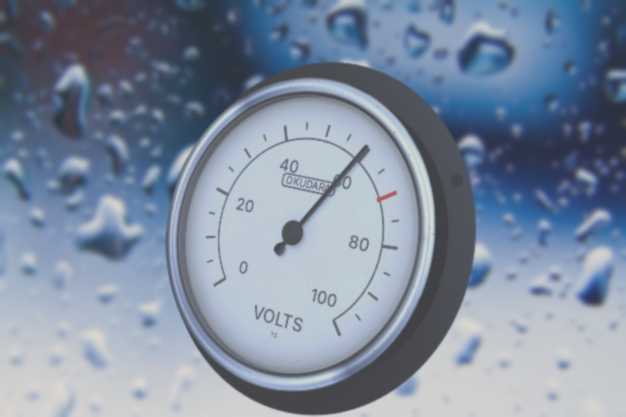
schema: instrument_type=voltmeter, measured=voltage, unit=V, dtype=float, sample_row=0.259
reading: 60
